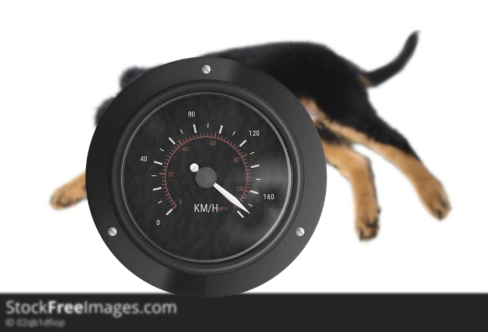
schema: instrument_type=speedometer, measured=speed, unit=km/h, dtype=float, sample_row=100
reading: 175
